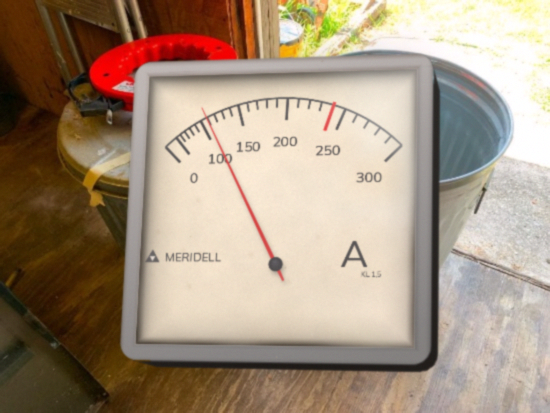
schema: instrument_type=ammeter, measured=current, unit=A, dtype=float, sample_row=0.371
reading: 110
